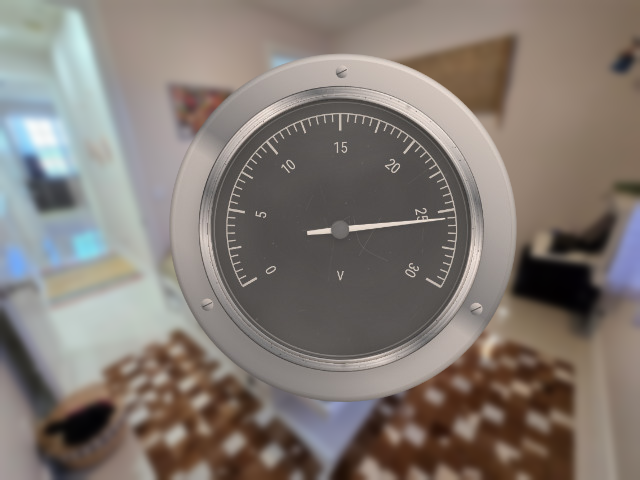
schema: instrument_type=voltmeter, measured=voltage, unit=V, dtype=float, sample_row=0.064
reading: 25.5
